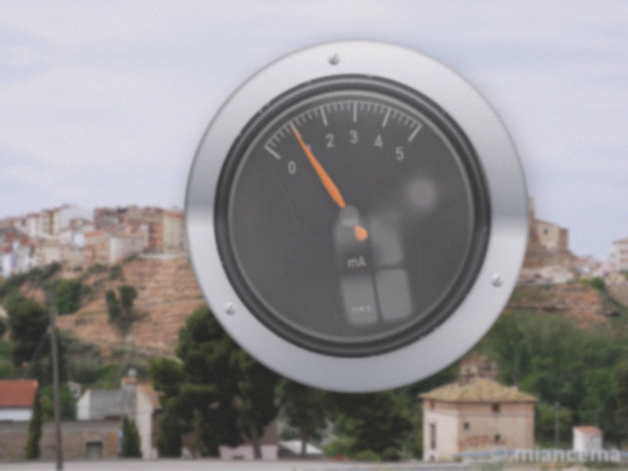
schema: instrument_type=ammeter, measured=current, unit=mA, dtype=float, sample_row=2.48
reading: 1
